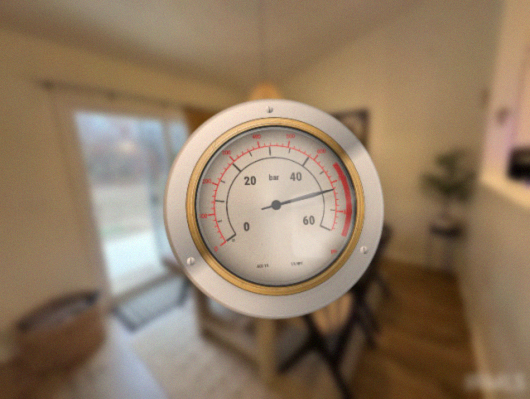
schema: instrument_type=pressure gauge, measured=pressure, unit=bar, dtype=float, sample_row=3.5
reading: 50
